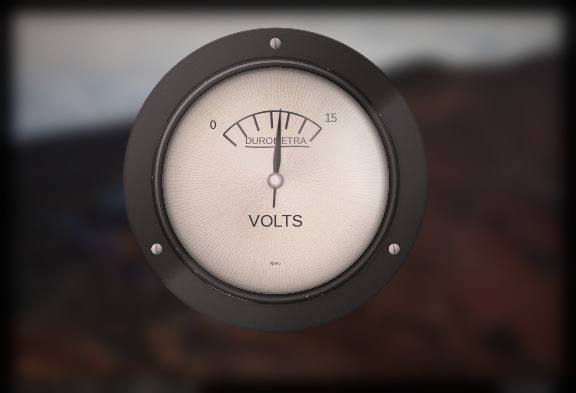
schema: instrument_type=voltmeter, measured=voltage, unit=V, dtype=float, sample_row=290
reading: 8.75
